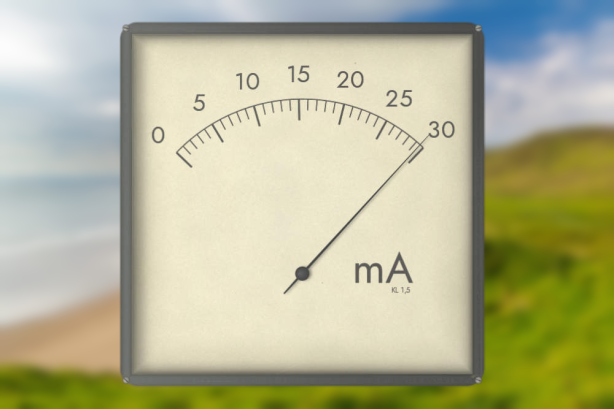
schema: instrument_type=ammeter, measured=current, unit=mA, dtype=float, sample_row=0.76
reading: 29.5
